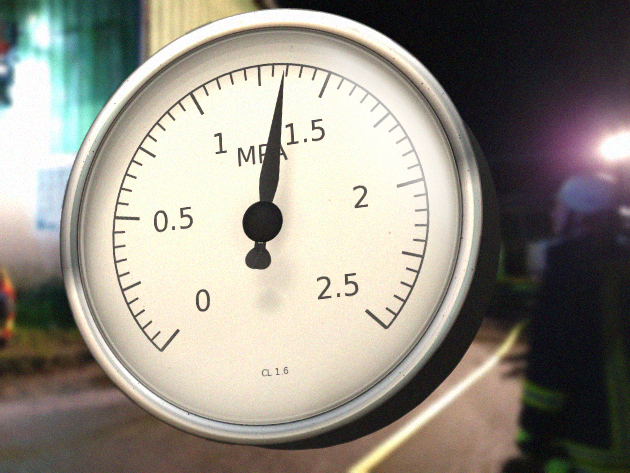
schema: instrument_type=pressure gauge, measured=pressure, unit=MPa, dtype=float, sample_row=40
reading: 1.35
